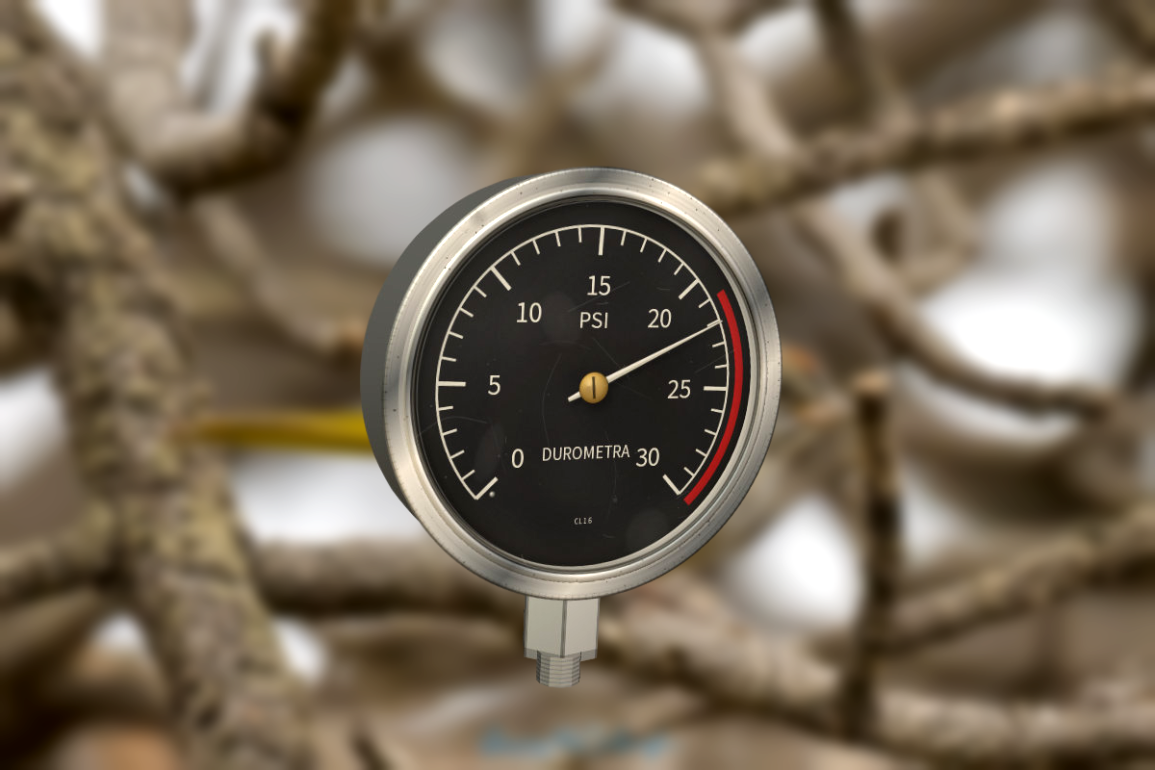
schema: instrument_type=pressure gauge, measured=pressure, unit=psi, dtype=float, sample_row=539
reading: 22
